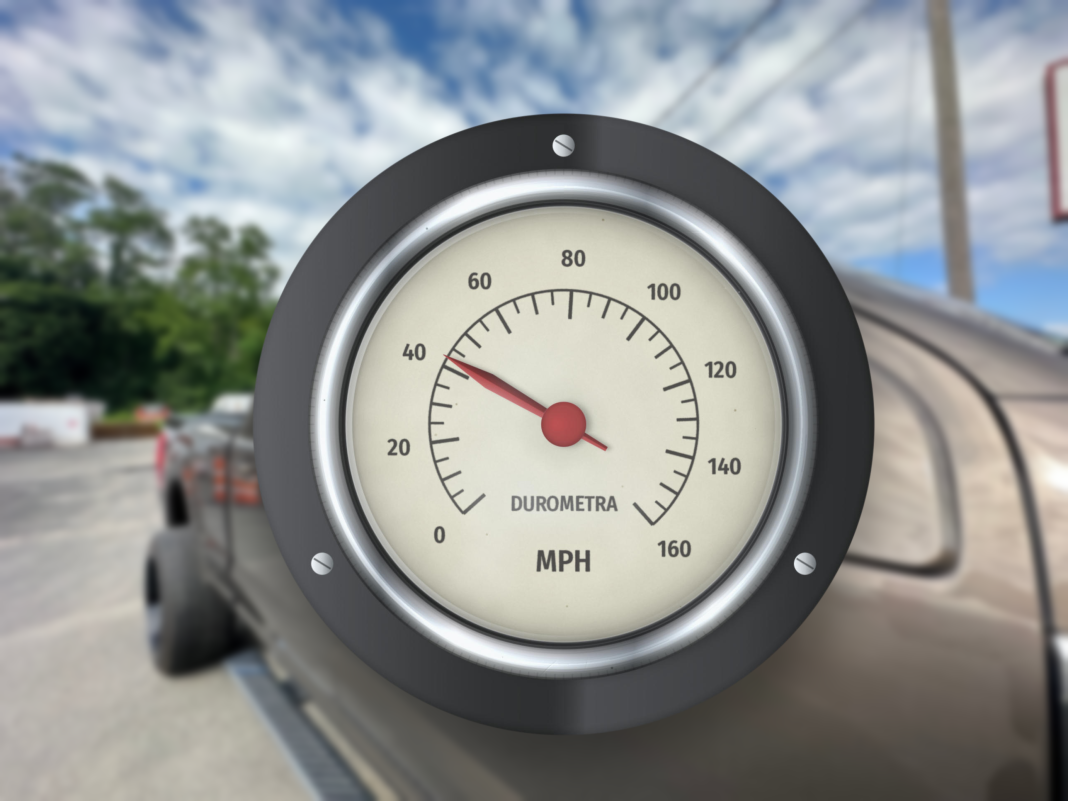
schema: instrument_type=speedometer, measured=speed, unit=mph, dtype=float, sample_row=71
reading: 42.5
